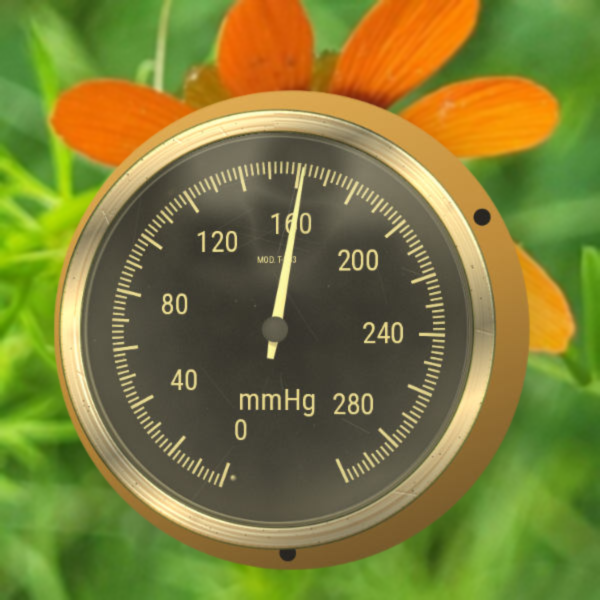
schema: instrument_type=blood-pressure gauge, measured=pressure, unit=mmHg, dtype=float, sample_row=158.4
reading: 162
